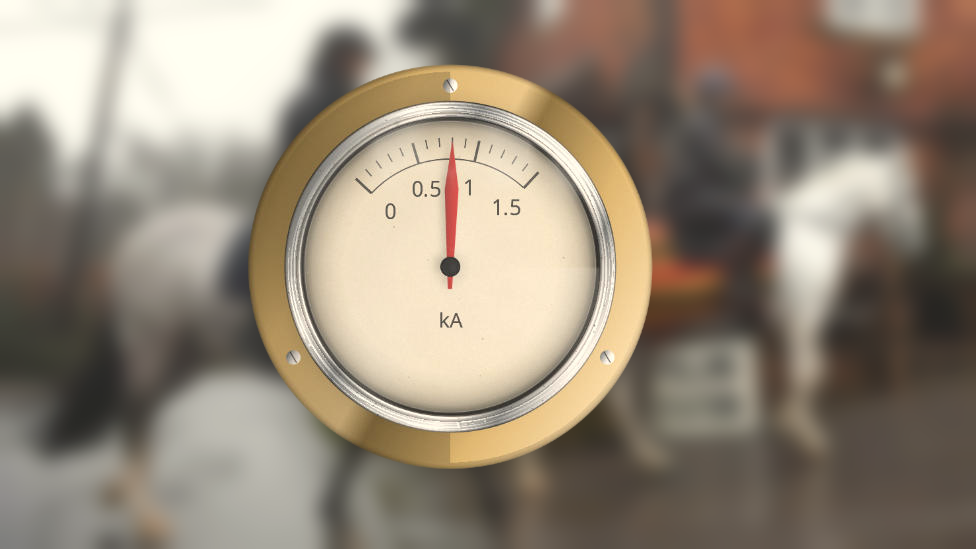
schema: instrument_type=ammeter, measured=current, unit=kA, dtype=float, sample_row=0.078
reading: 0.8
